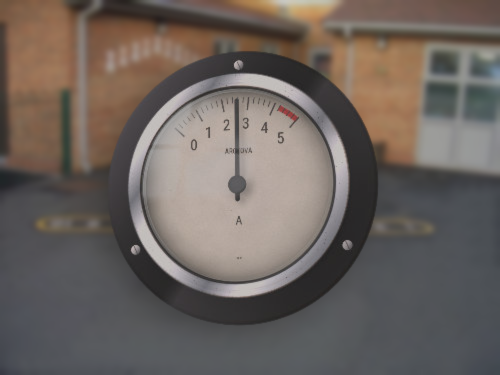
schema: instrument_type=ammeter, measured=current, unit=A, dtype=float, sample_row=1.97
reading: 2.6
